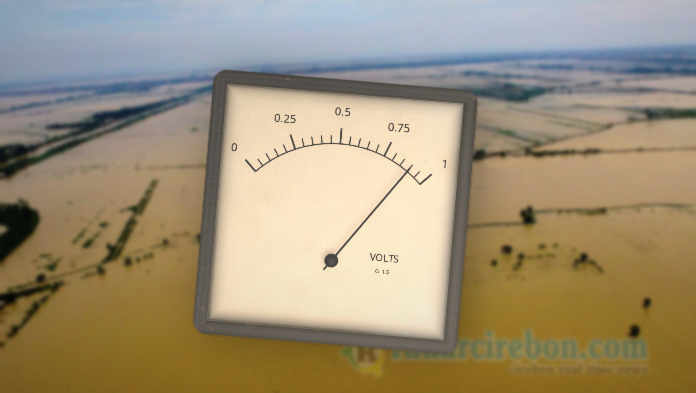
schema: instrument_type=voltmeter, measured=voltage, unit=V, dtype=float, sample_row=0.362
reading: 0.9
